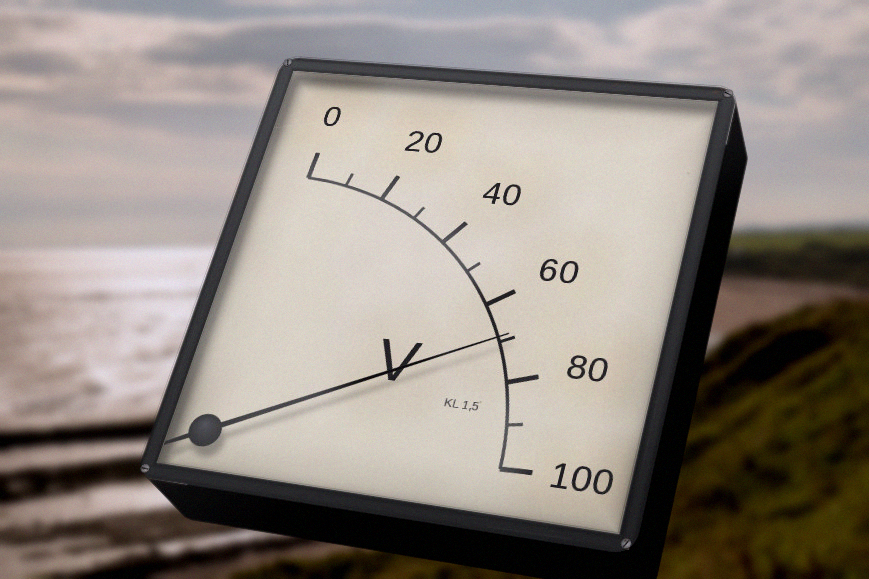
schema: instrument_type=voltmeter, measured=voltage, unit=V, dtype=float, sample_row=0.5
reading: 70
